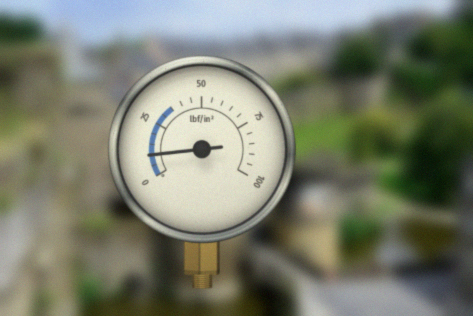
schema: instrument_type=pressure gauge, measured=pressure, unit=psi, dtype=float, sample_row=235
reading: 10
